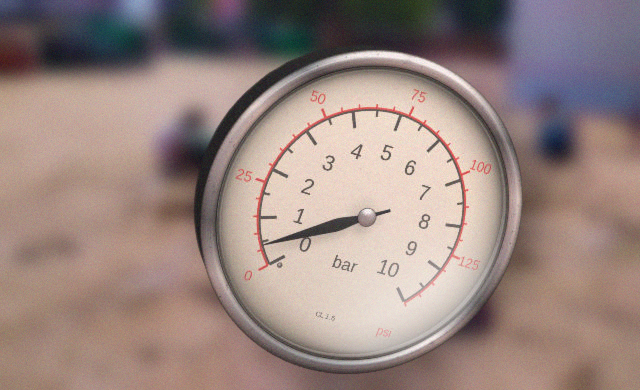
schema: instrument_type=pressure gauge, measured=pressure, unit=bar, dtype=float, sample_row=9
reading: 0.5
